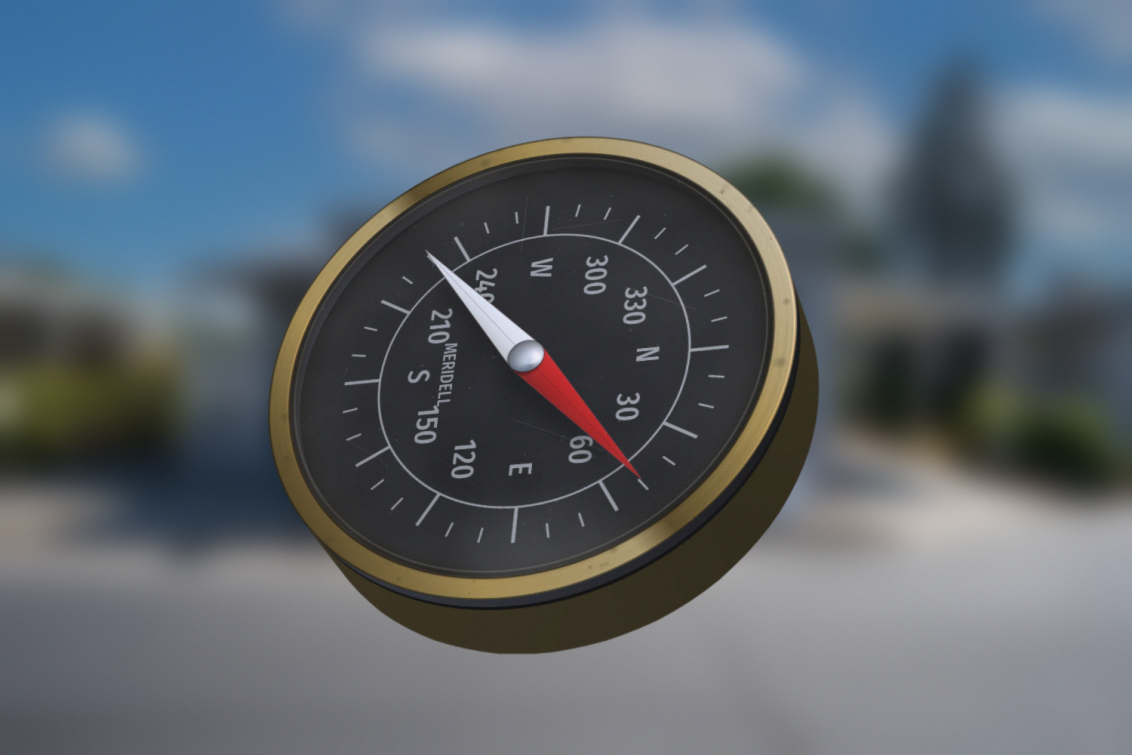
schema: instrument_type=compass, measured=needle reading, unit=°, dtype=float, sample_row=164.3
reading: 50
